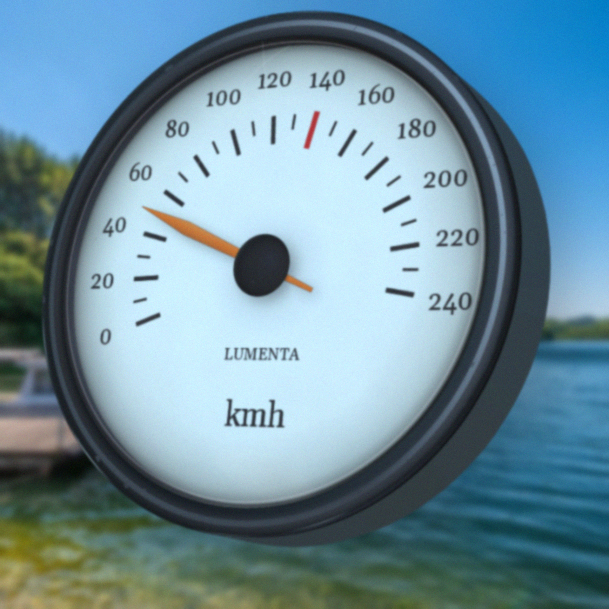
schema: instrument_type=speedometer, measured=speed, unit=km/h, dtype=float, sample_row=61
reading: 50
